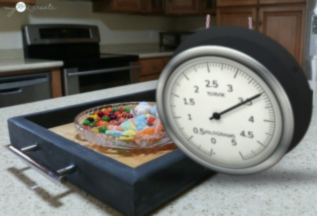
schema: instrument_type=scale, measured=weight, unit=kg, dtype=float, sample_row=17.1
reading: 3.5
